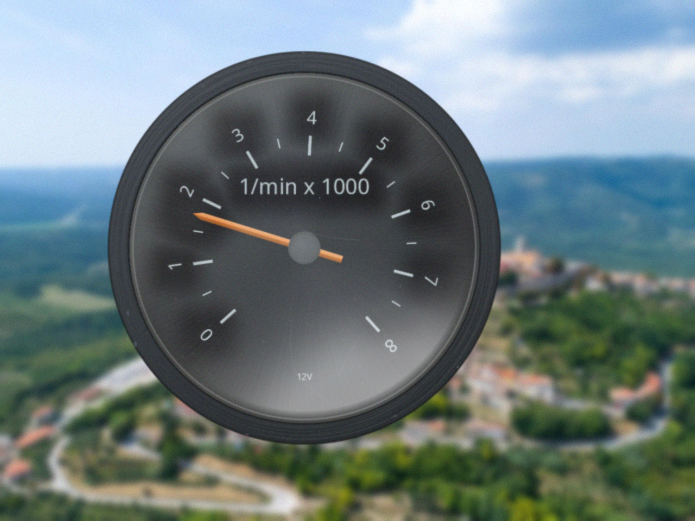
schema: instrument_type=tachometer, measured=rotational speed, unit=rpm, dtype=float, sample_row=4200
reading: 1750
